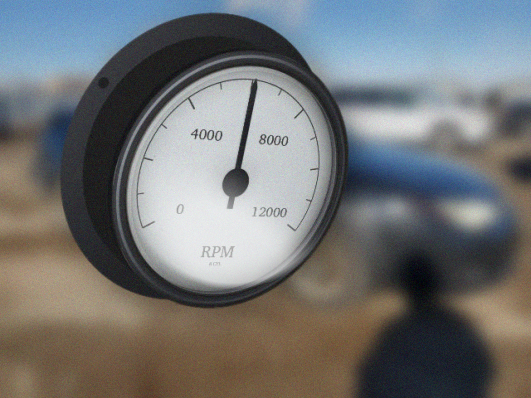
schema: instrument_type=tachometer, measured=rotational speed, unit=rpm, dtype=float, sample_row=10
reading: 6000
